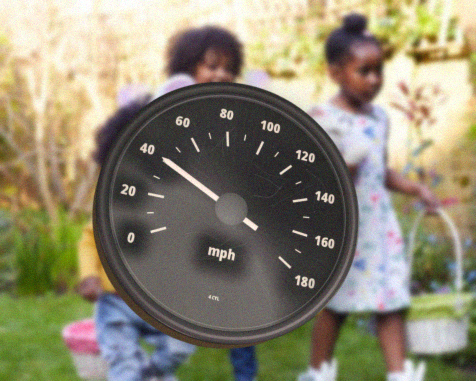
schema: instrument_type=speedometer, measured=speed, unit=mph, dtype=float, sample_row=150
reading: 40
